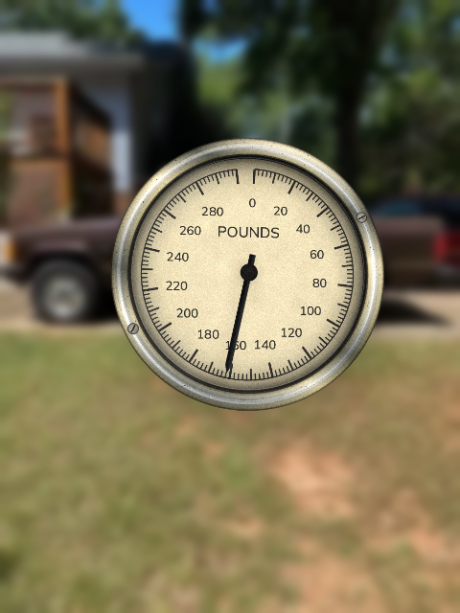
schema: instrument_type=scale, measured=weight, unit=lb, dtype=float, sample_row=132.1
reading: 162
